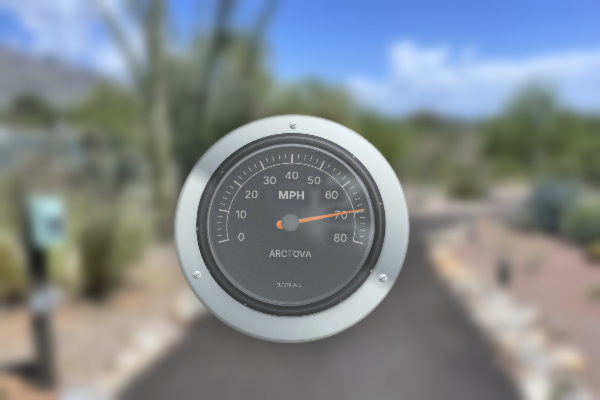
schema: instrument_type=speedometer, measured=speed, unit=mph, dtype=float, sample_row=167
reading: 70
